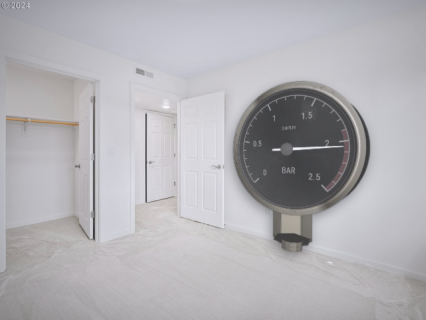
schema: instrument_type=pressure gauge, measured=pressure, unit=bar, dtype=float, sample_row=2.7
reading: 2.05
